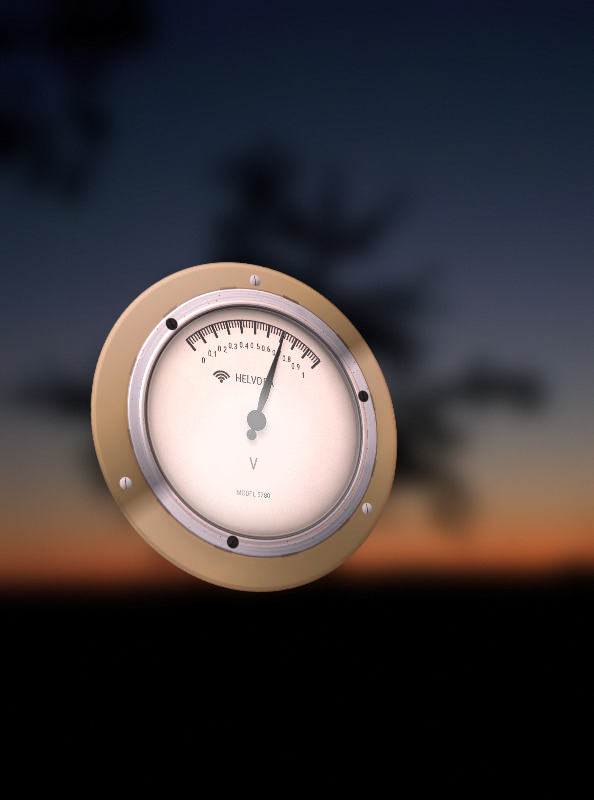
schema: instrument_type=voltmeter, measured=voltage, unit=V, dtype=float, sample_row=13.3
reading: 0.7
